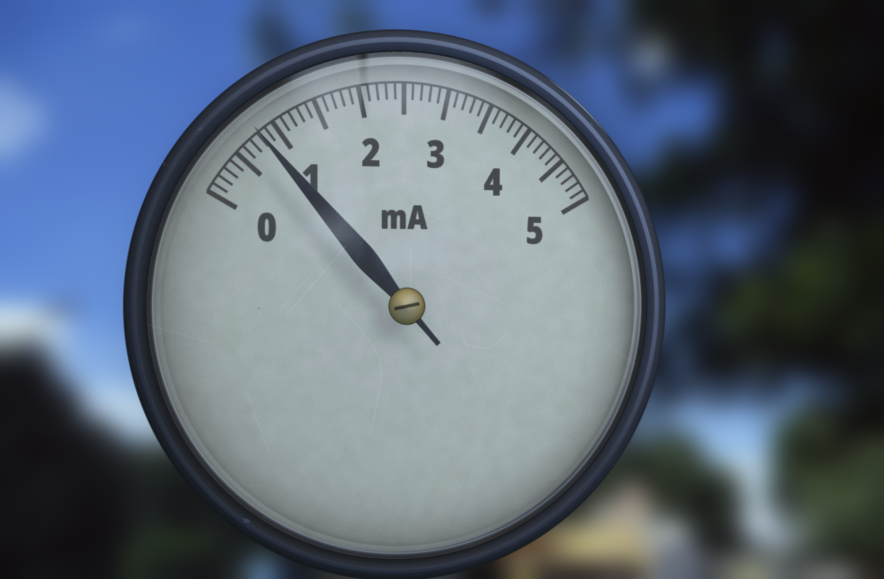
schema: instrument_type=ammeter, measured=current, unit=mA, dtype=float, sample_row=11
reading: 0.8
